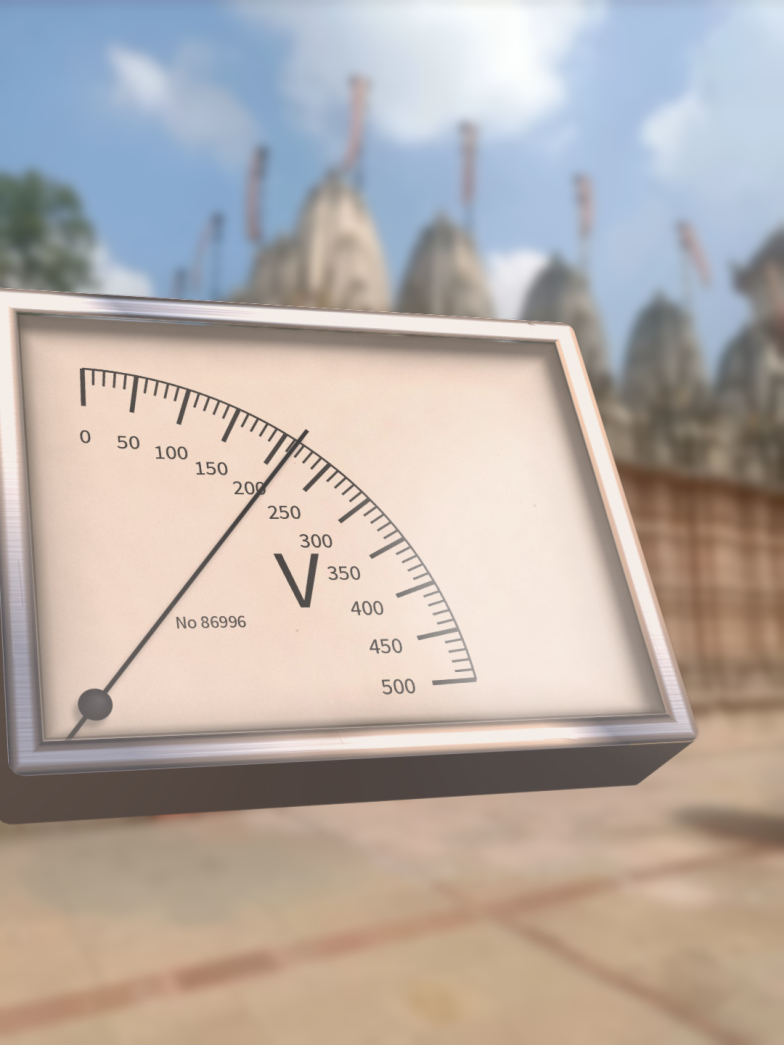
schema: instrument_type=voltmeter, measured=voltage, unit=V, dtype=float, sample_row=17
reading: 215
